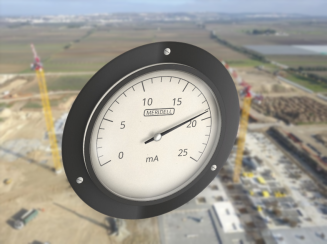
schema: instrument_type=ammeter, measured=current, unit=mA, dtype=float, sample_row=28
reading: 19
